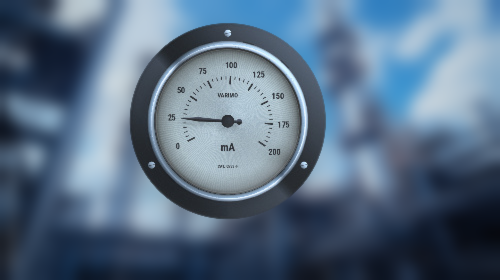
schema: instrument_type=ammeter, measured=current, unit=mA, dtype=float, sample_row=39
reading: 25
